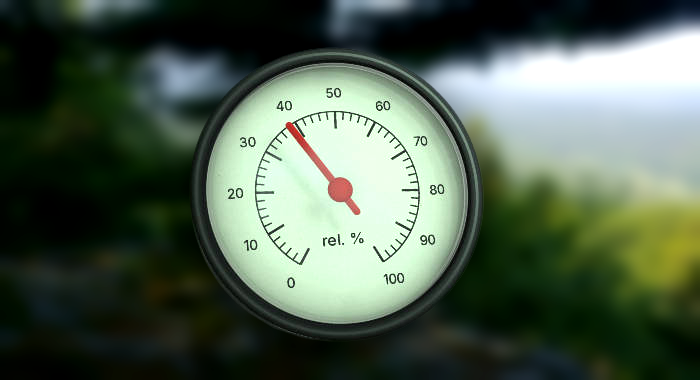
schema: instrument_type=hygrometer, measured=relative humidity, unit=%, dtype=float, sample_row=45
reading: 38
